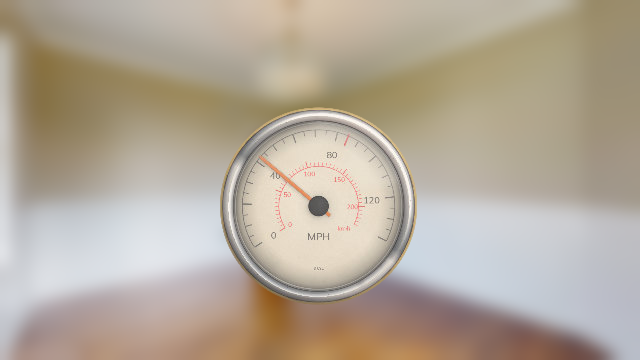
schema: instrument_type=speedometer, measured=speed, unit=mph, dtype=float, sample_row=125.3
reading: 42.5
